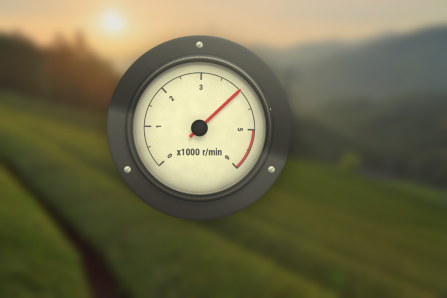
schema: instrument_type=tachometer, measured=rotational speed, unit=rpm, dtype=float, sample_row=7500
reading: 4000
